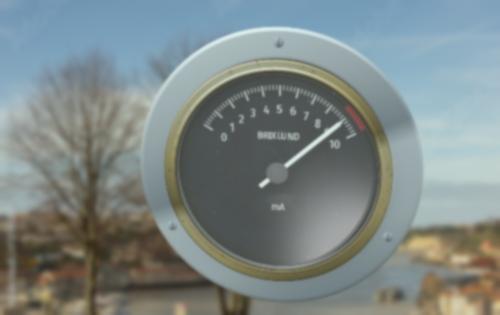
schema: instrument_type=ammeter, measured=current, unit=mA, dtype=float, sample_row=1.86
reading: 9
